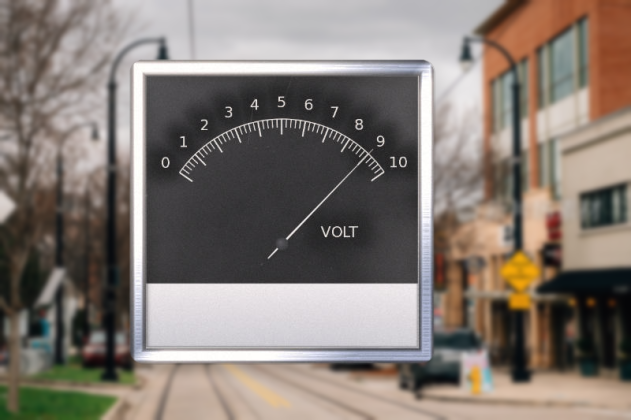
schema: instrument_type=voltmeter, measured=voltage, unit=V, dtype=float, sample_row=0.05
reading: 9
